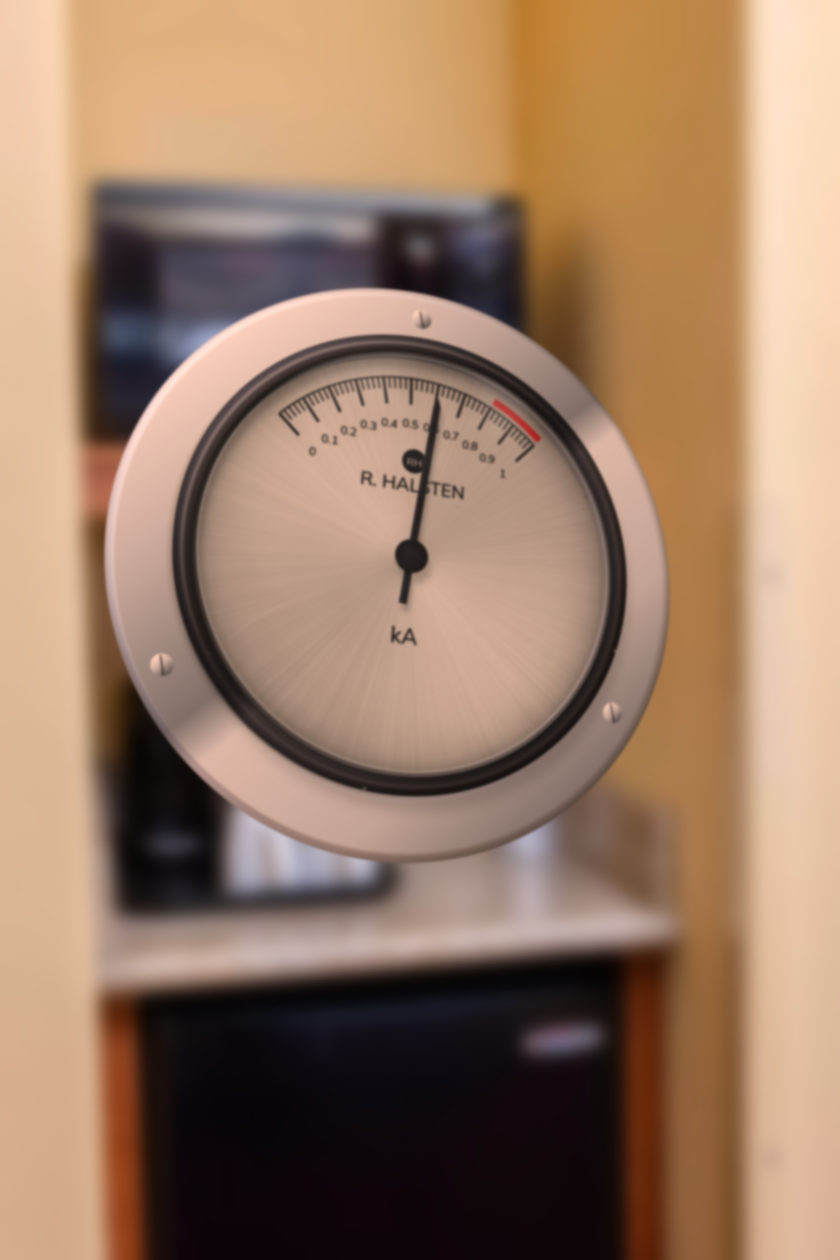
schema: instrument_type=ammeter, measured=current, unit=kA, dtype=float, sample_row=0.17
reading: 0.6
